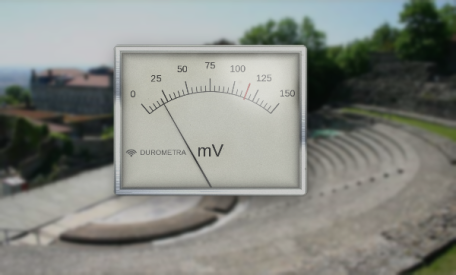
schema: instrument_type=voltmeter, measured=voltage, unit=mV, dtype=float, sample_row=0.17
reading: 20
